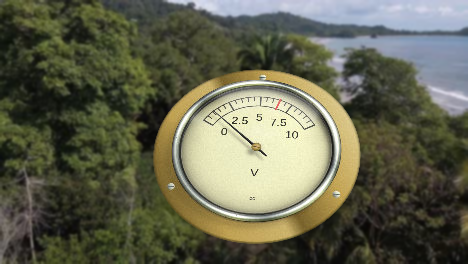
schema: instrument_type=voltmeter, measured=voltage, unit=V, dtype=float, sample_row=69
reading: 1
